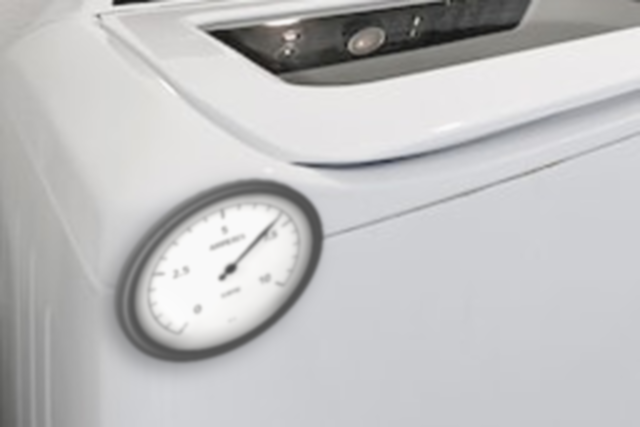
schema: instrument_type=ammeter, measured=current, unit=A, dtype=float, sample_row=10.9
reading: 7
